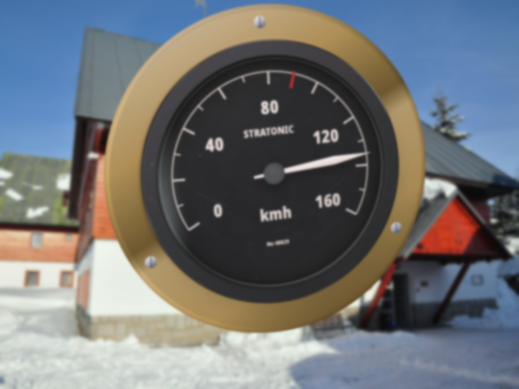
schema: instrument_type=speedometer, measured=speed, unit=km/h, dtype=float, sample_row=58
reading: 135
